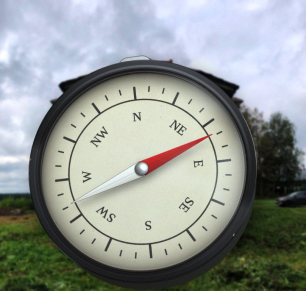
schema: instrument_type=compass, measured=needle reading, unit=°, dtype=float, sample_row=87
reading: 70
